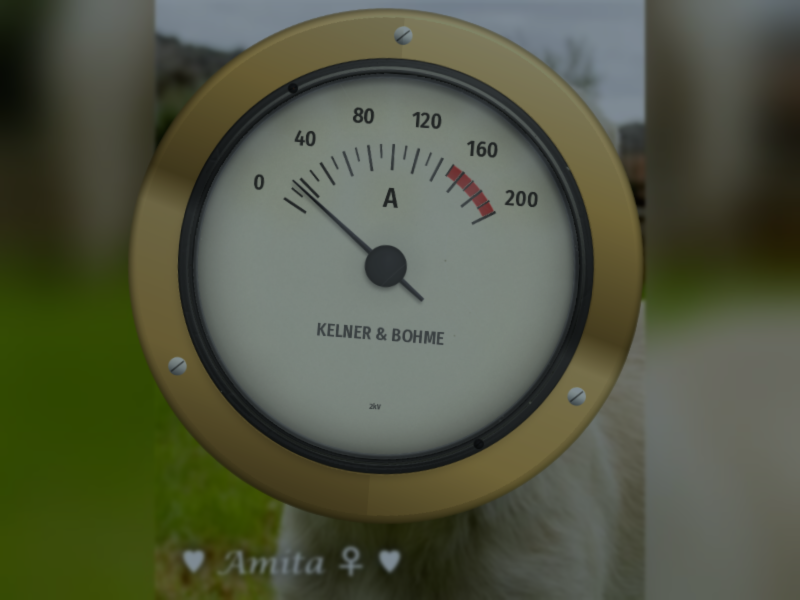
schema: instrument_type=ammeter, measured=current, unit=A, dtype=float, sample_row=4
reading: 15
